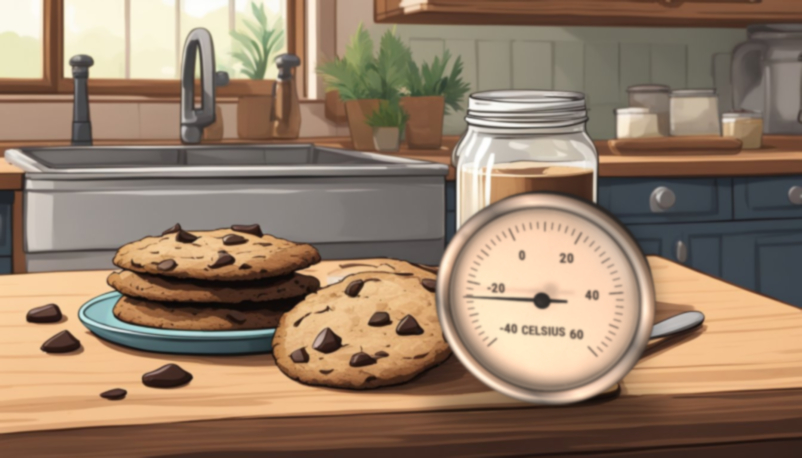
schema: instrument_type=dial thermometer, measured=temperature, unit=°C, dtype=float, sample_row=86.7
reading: -24
